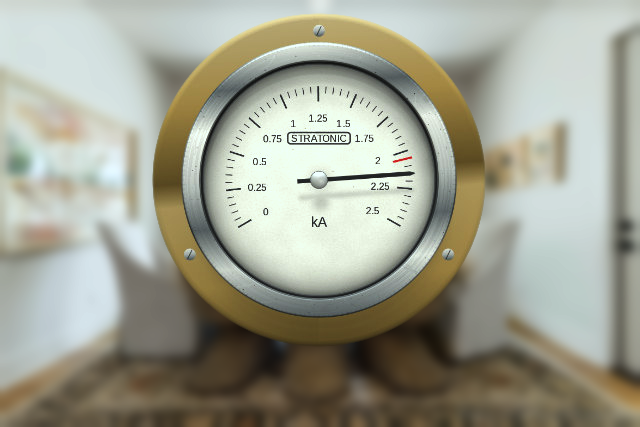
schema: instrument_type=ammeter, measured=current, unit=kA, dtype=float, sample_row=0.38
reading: 2.15
